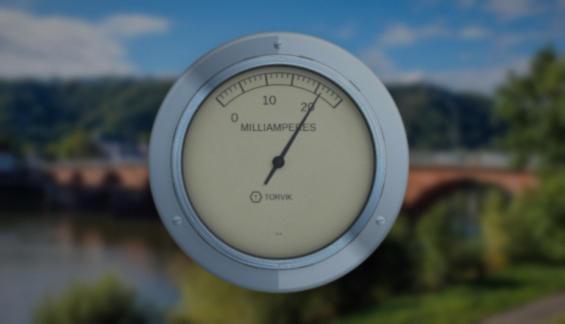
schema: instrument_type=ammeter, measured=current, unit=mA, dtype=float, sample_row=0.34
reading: 21
